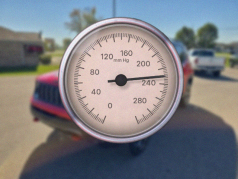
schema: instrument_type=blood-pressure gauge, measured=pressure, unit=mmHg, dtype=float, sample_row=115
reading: 230
